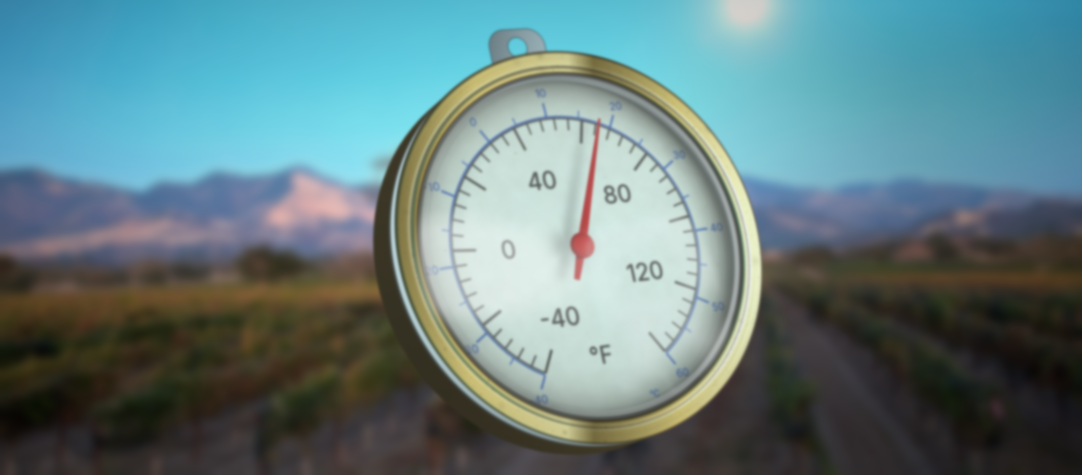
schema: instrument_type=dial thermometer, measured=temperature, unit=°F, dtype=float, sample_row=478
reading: 64
